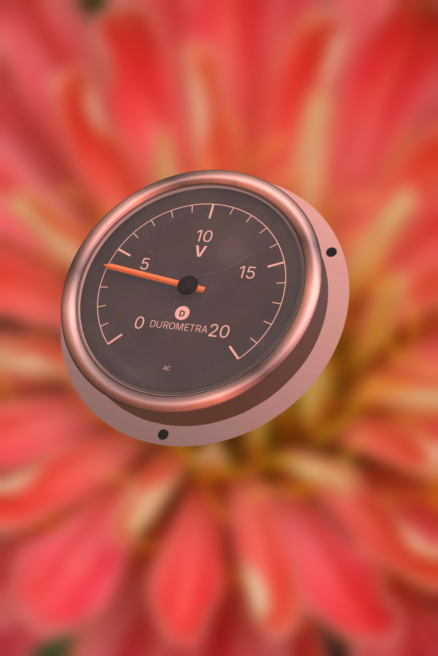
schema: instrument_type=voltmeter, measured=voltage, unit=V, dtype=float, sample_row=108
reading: 4
